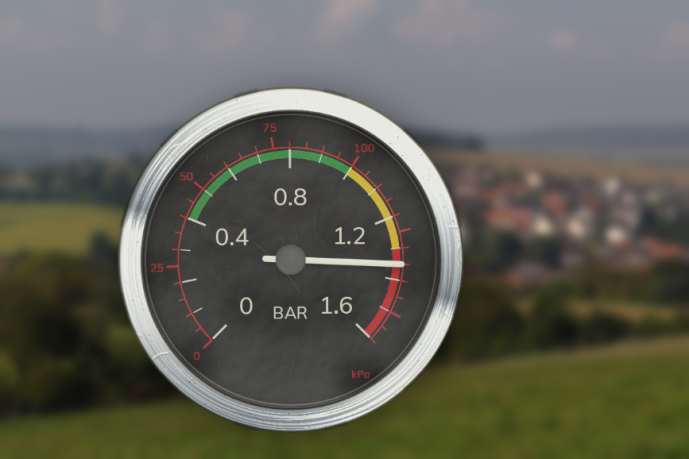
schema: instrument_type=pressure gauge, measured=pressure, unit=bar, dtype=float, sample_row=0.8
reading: 1.35
